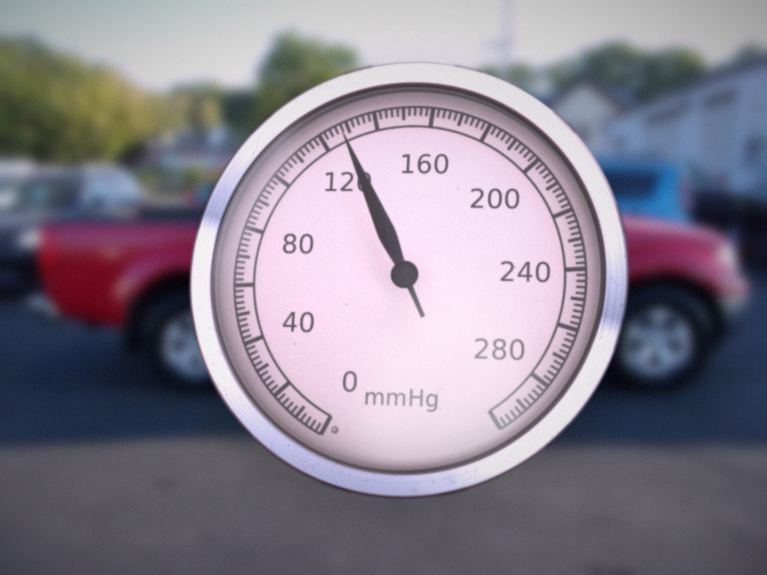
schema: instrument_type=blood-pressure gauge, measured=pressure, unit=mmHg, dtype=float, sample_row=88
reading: 128
